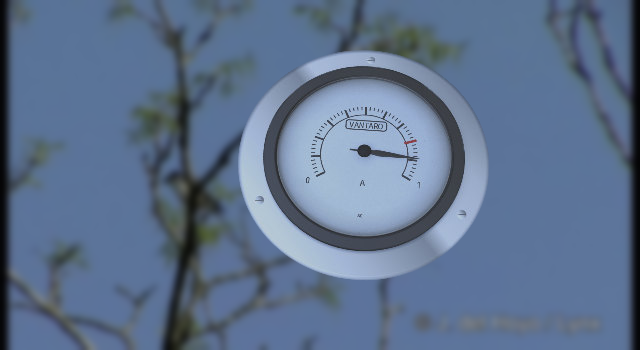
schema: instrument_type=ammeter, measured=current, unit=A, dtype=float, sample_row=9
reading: 0.9
